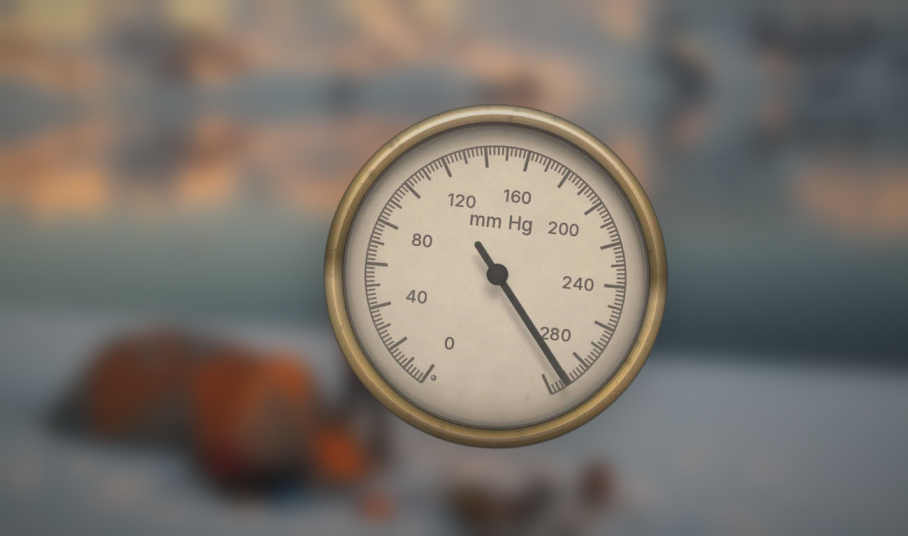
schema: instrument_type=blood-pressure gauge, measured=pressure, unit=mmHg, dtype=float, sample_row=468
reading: 292
